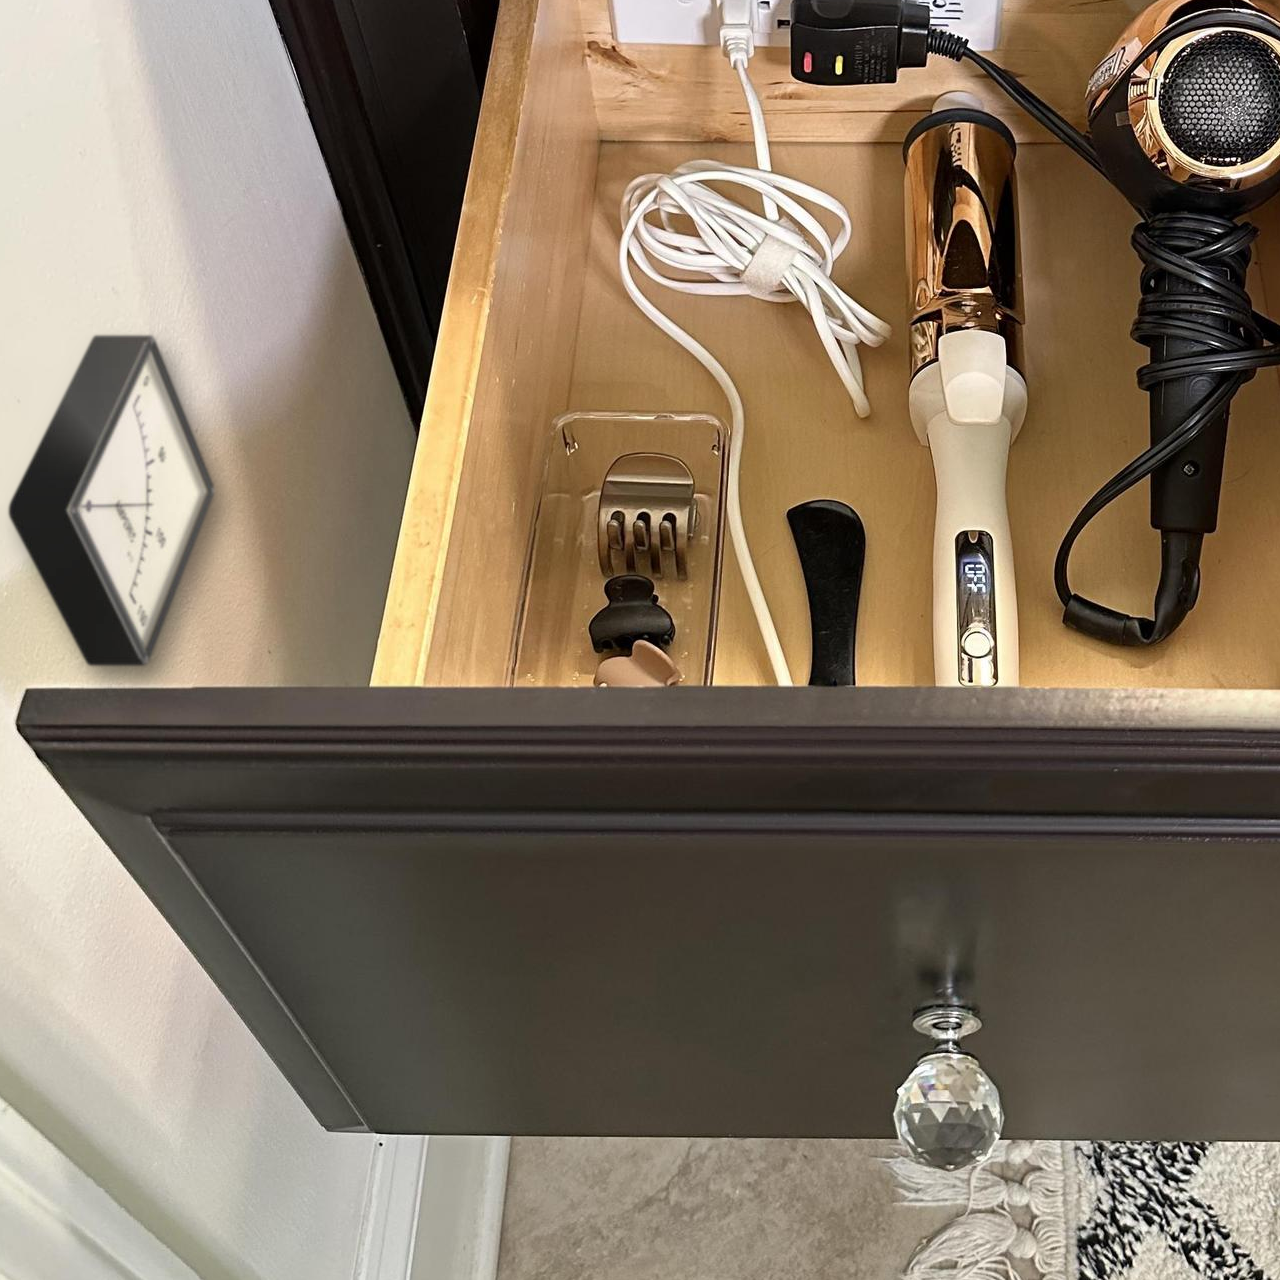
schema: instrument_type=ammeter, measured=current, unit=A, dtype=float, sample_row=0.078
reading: 80
